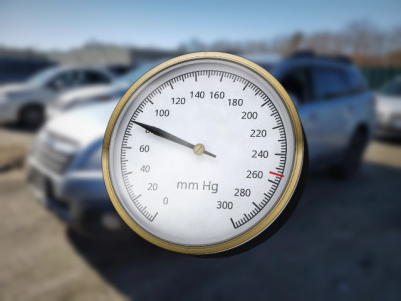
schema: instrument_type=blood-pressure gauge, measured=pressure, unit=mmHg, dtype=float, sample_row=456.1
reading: 80
